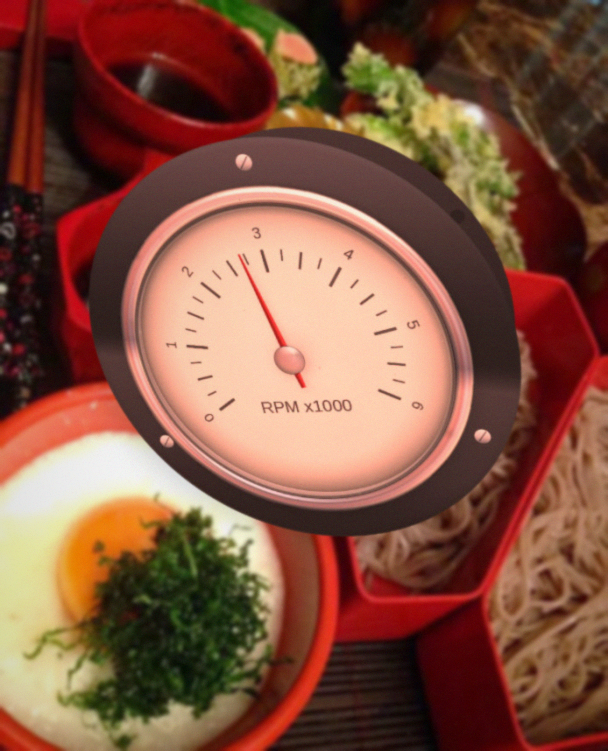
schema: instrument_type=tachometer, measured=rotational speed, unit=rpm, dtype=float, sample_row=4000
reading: 2750
